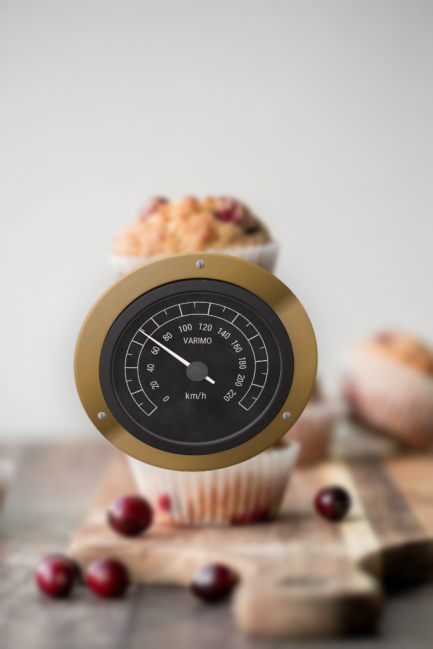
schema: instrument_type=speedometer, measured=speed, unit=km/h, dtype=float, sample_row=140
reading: 70
